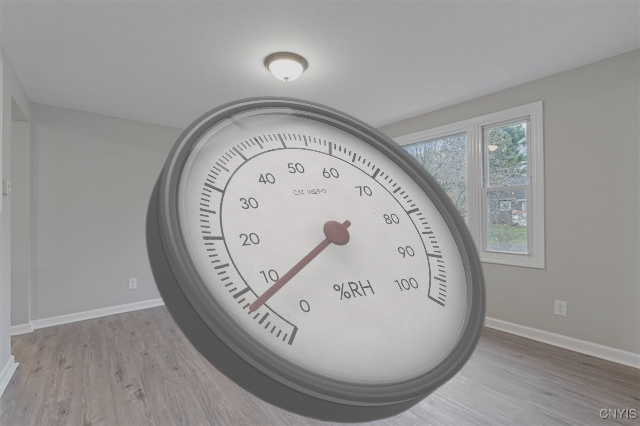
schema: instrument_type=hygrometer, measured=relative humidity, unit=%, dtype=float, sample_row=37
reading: 7
